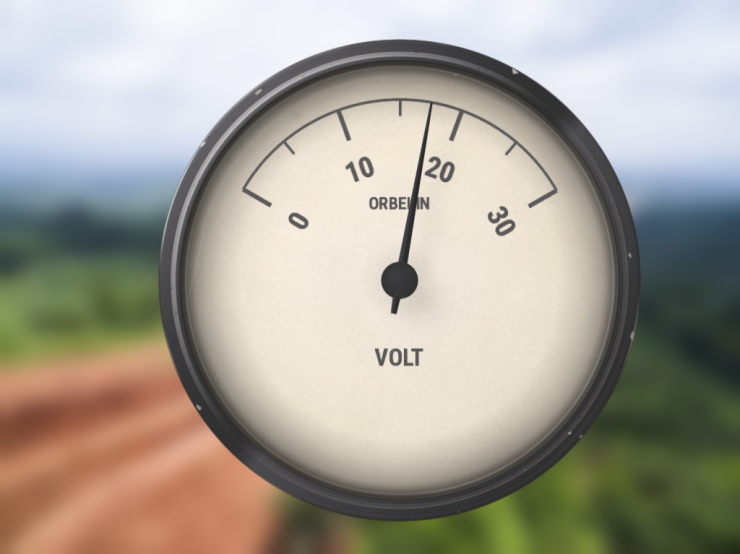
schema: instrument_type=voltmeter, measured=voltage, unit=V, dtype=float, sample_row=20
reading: 17.5
